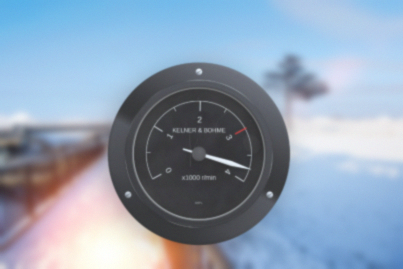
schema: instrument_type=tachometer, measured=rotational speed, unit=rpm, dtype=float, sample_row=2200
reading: 3750
